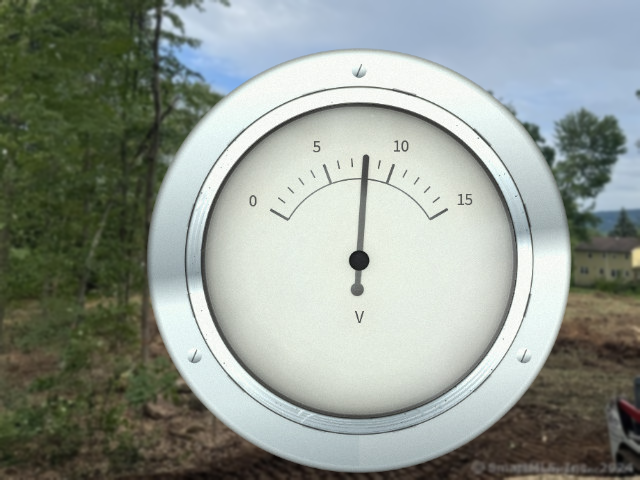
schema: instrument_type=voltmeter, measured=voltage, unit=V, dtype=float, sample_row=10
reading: 8
